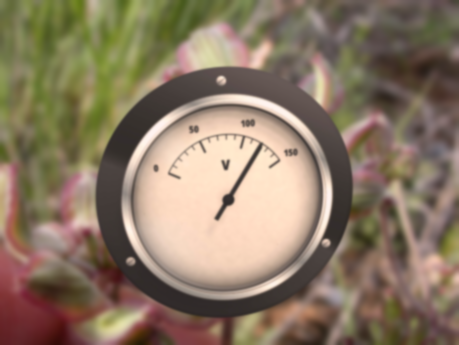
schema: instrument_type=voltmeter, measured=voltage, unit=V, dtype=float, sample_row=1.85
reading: 120
